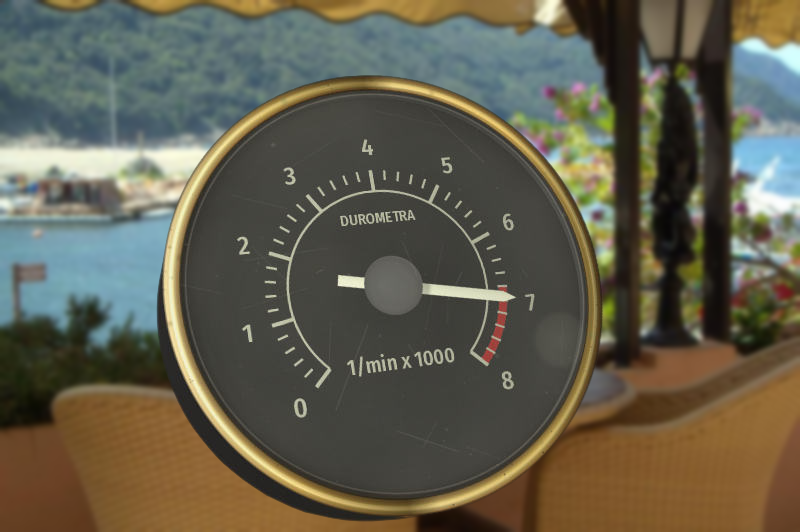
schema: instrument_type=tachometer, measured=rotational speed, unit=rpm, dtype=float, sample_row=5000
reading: 7000
